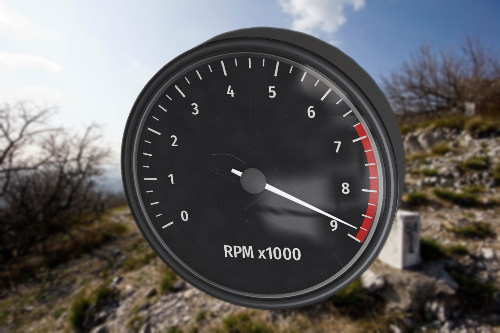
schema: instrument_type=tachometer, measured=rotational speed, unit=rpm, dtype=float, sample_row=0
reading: 8750
